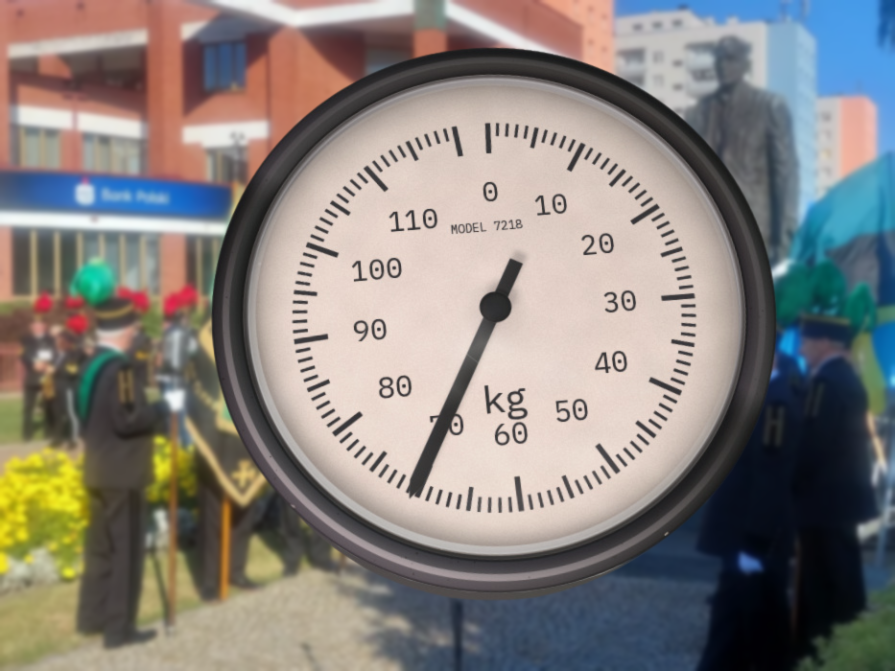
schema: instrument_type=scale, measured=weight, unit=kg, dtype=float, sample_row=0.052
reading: 70.5
